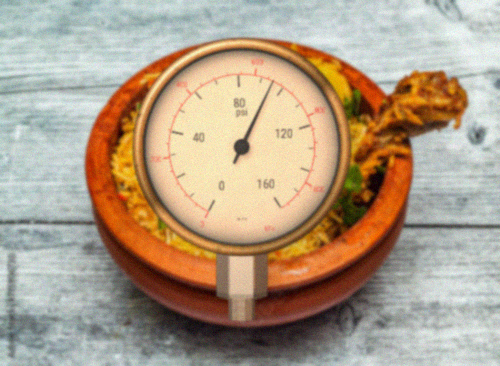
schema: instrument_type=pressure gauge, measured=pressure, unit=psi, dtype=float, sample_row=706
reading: 95
